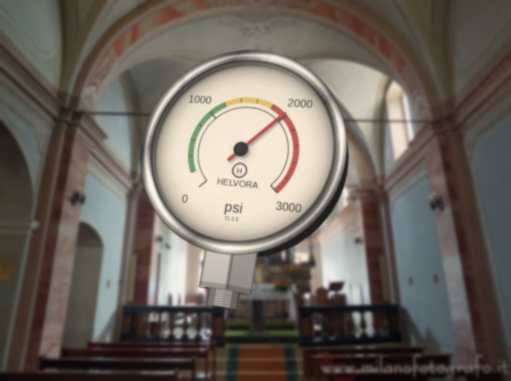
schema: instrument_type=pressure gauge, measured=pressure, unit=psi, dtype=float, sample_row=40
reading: 2000
